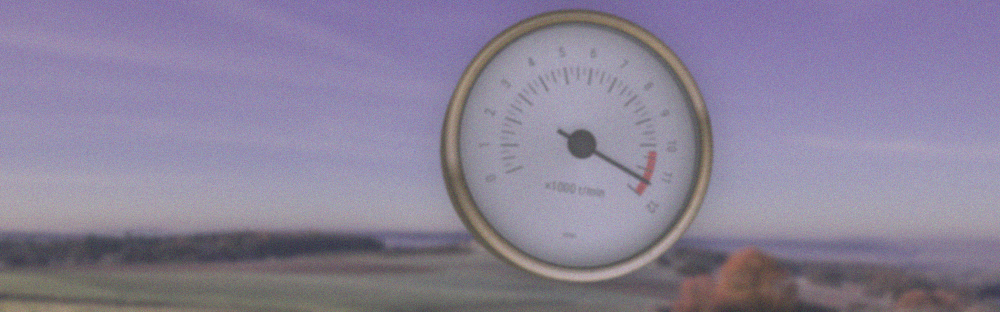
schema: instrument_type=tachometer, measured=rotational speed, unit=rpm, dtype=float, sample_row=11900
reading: 11500
